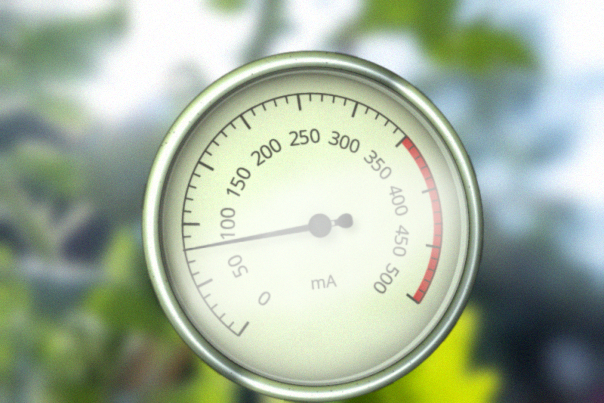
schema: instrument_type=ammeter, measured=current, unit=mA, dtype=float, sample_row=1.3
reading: 80
